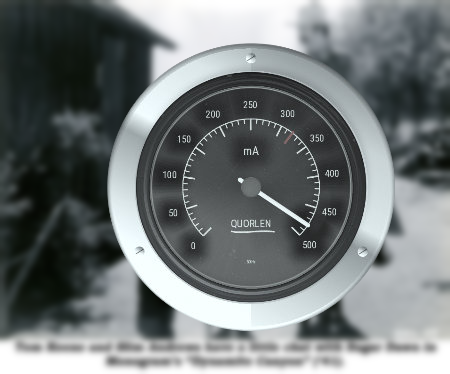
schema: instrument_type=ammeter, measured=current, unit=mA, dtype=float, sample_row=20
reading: 480
